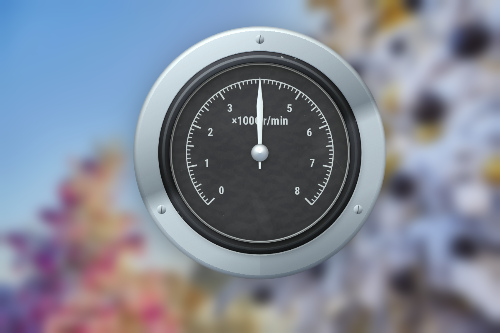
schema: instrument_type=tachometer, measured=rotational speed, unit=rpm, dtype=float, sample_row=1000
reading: 4000
